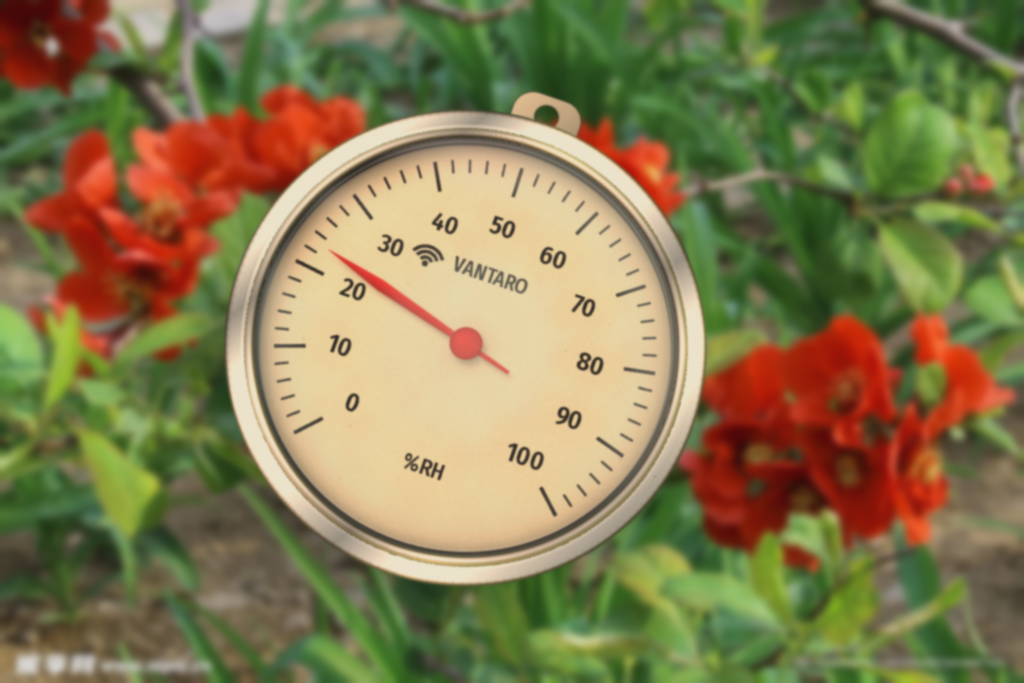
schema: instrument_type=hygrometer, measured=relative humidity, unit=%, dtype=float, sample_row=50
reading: 23
